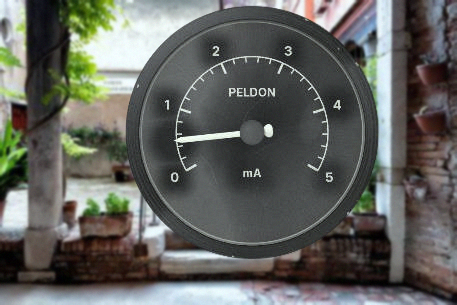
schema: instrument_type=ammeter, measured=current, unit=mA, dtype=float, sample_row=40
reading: 0.5
